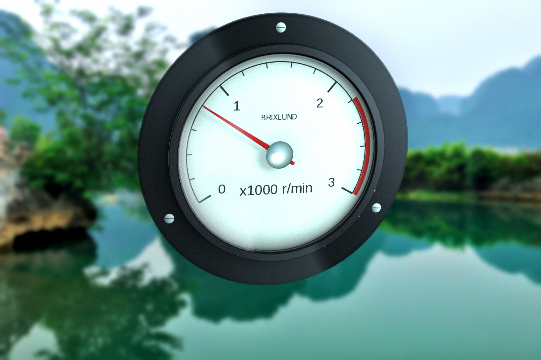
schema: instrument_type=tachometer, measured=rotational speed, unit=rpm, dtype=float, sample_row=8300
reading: 800
